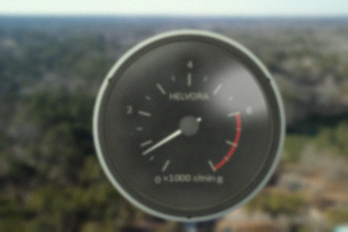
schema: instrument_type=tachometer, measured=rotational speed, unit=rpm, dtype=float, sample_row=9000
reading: 750
